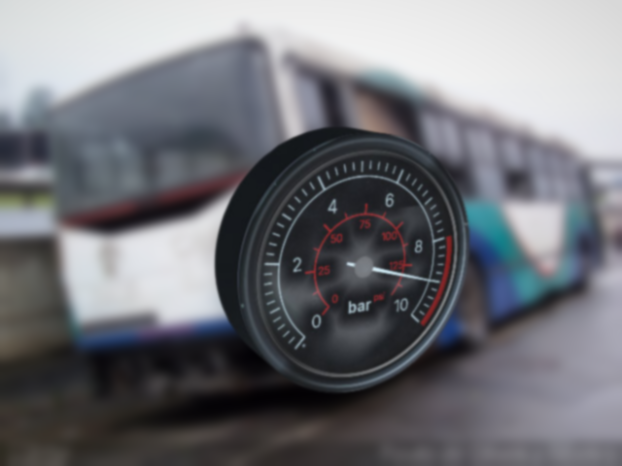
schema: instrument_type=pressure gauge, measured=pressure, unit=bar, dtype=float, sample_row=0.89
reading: 9
